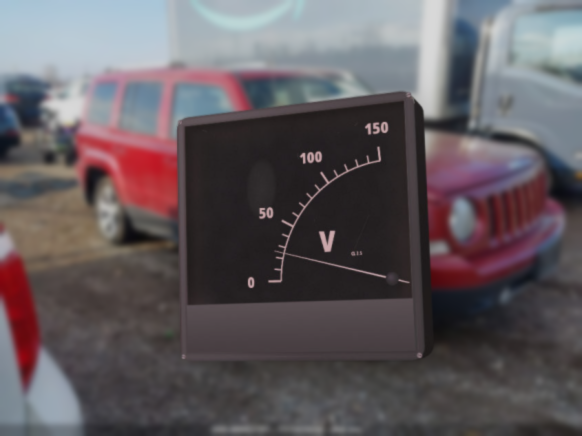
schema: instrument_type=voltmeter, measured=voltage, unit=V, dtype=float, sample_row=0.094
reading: 25
